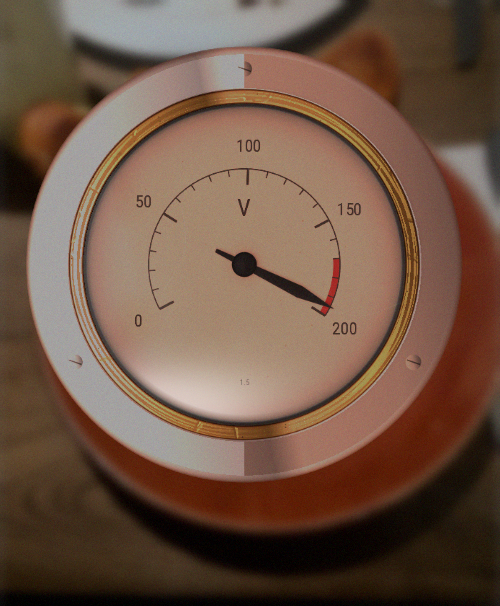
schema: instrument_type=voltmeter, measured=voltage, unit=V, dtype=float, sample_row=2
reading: 195
